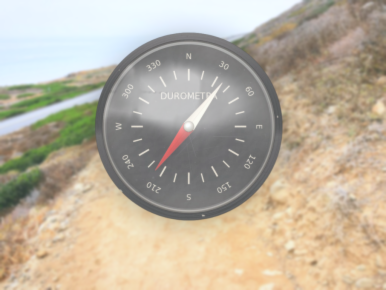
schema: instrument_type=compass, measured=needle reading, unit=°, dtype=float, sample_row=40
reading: 217.5
